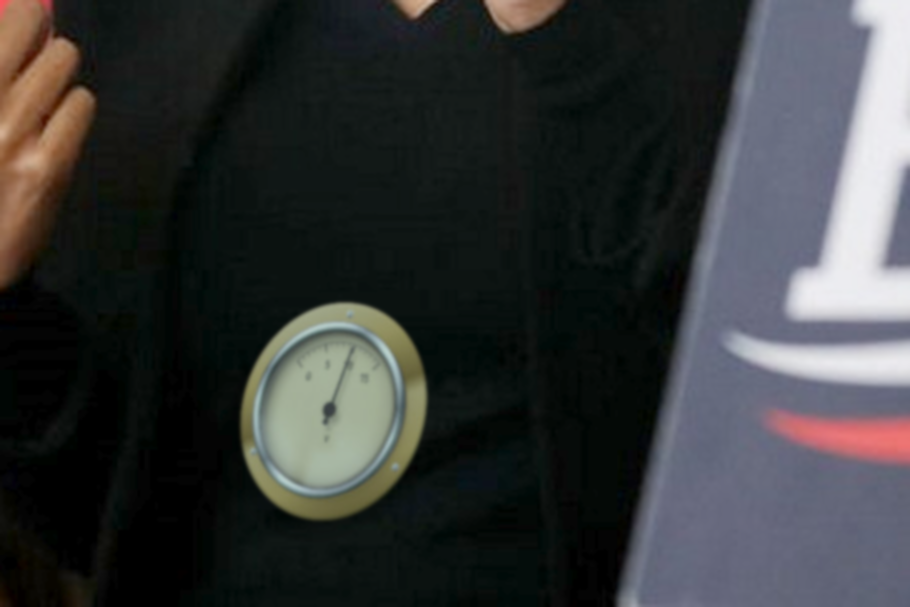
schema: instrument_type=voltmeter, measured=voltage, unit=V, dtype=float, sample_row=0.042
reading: 10
